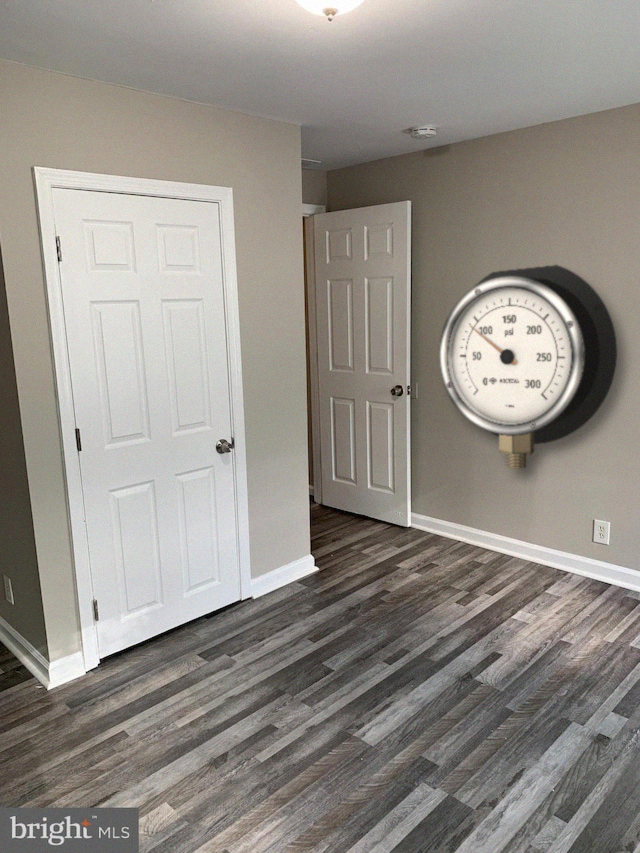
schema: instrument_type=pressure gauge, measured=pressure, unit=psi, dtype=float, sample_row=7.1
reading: 90
